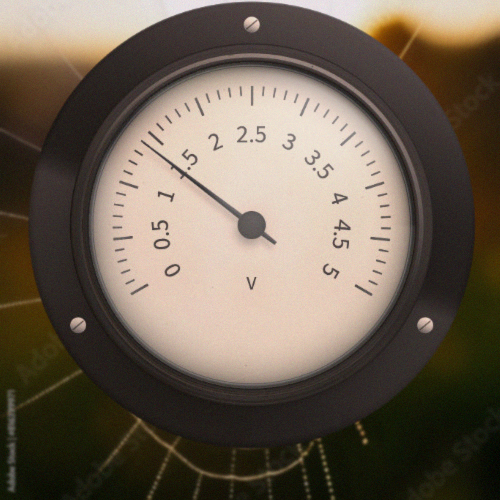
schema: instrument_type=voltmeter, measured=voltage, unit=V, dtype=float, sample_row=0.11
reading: 1.4
